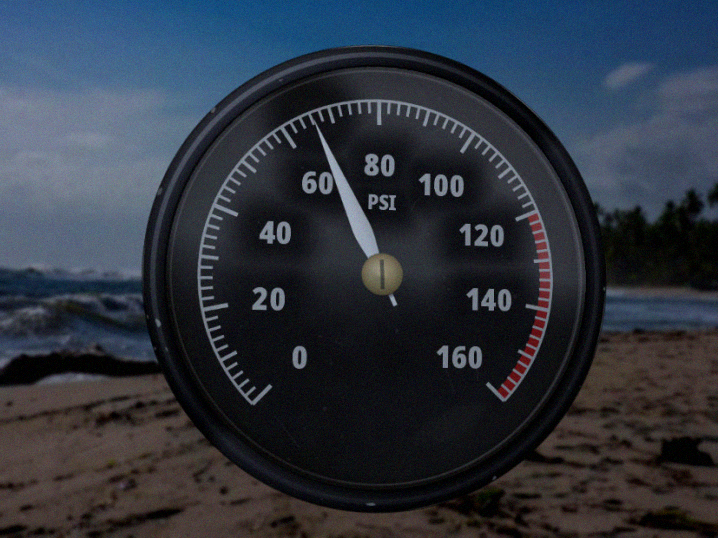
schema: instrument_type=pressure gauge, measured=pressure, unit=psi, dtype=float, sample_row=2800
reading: 66
